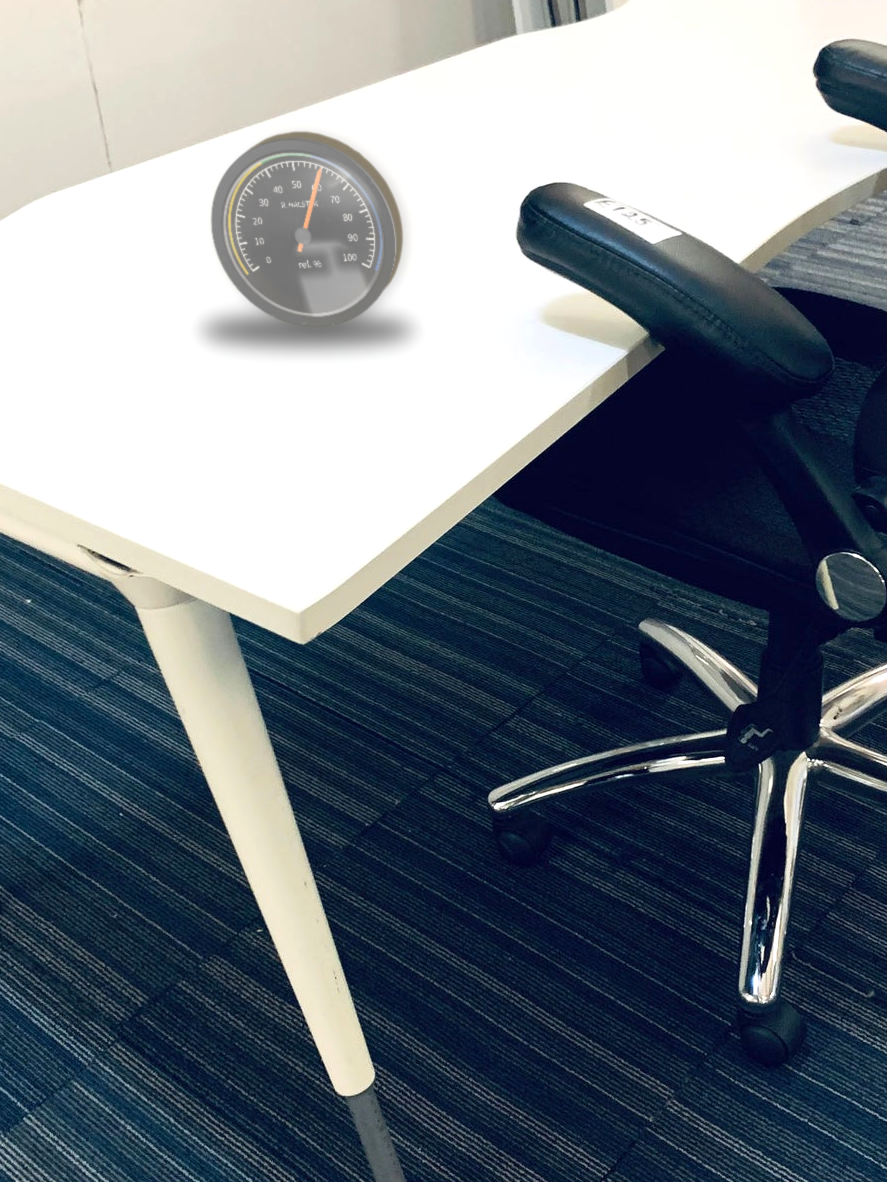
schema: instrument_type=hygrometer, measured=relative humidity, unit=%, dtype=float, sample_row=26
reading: 60
